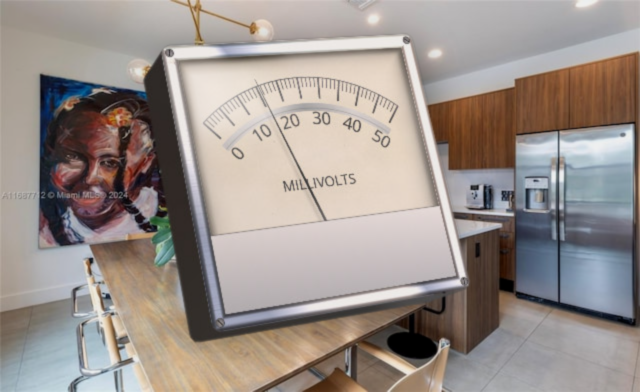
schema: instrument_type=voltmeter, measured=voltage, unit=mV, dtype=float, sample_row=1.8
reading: 15
